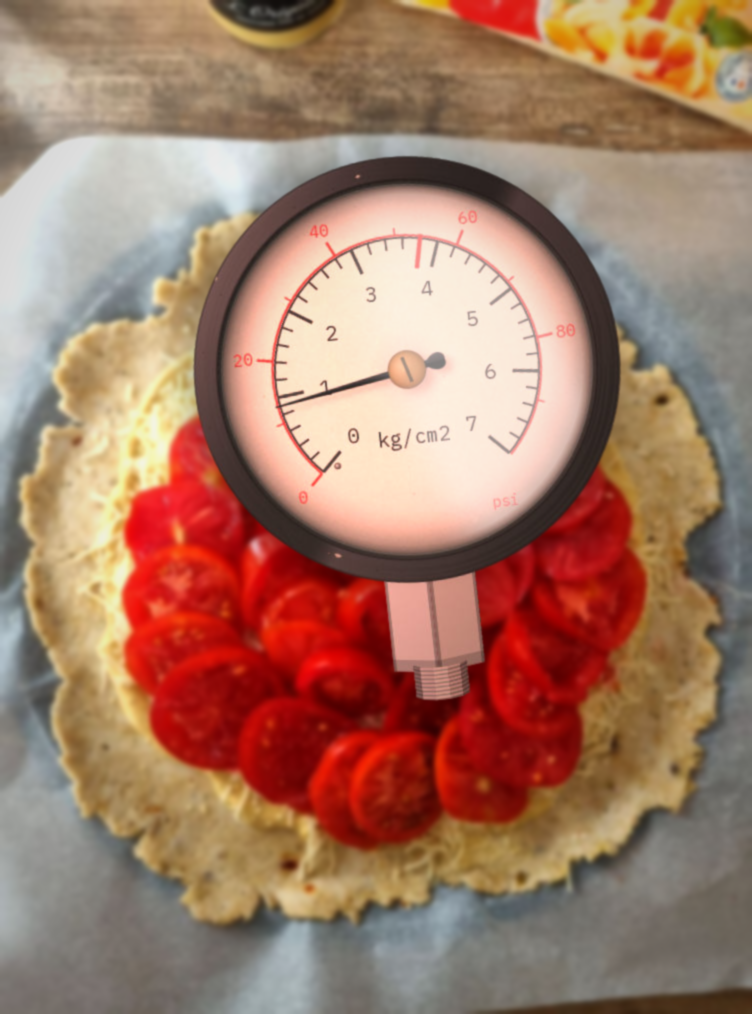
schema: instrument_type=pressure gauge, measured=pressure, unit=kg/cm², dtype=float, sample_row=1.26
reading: 0.9
